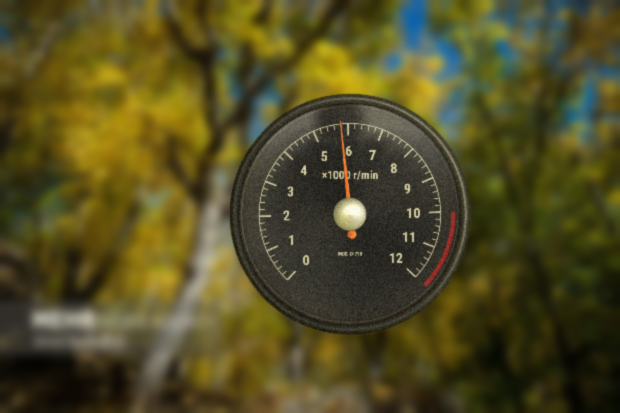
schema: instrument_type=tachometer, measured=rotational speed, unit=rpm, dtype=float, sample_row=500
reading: 5800
